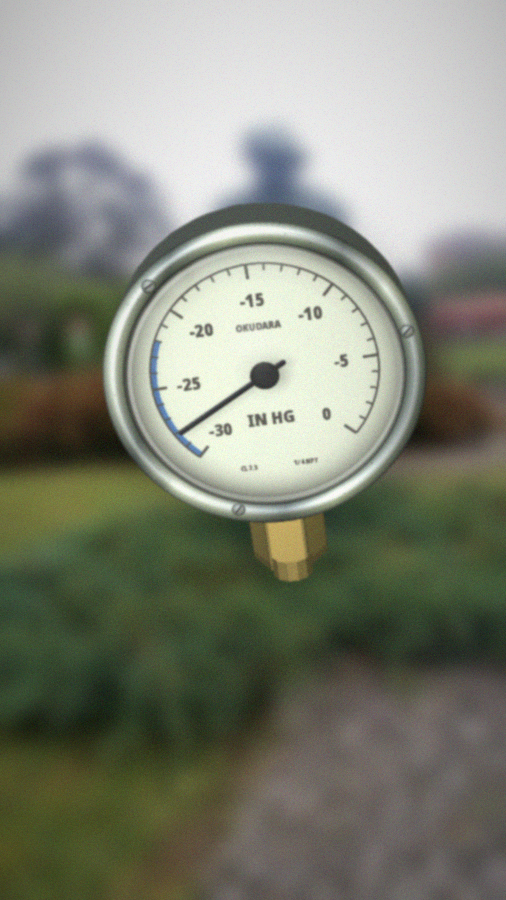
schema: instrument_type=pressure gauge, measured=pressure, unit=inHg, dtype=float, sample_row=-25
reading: -28
